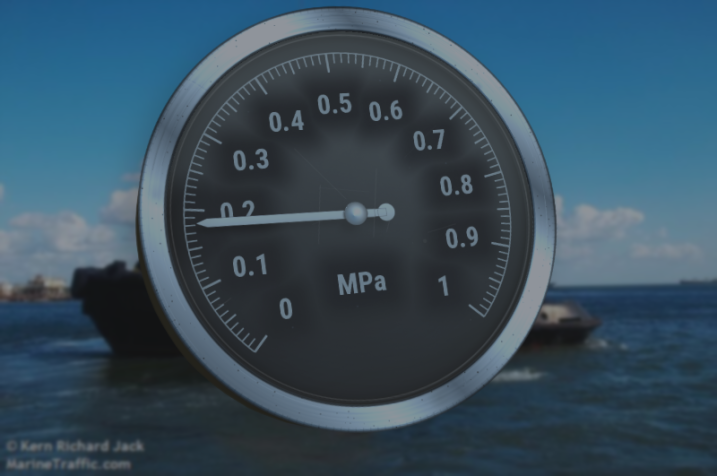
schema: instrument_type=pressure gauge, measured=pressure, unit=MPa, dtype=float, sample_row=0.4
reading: 0.18
